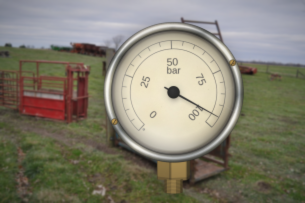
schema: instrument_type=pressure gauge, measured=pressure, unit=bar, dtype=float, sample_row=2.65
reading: 95
